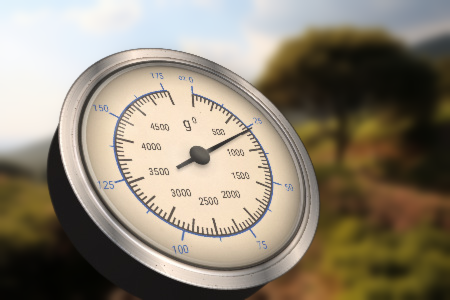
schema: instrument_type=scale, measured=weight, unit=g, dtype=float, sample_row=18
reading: 750
